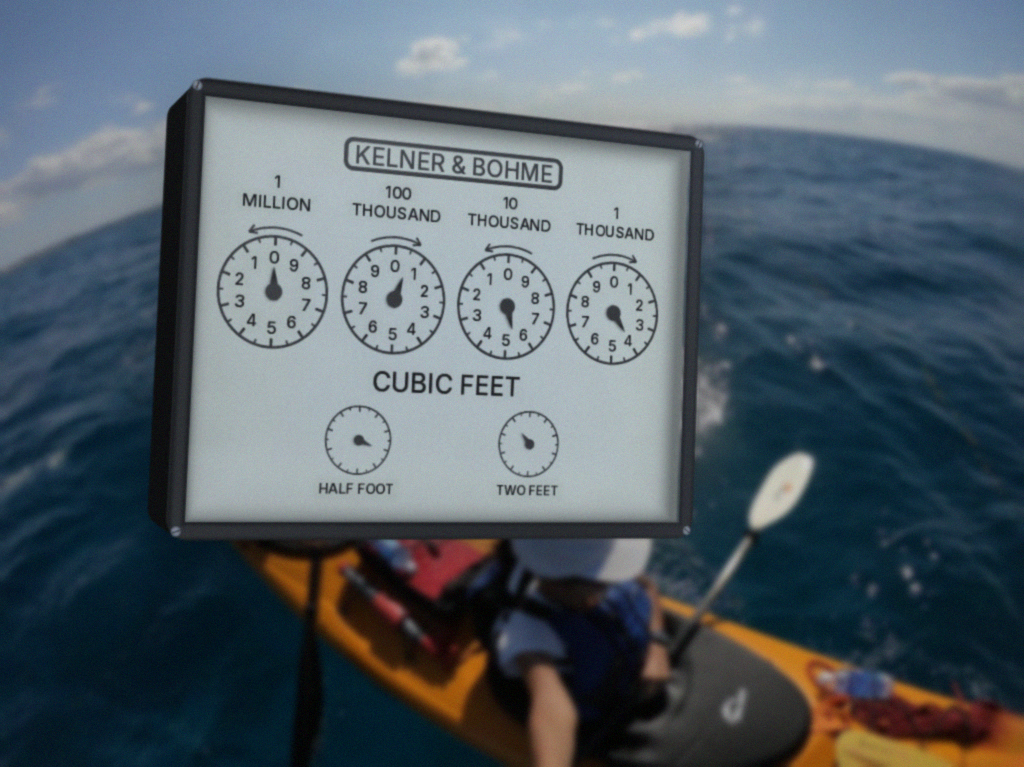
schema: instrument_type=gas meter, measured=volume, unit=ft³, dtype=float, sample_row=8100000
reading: 5400
